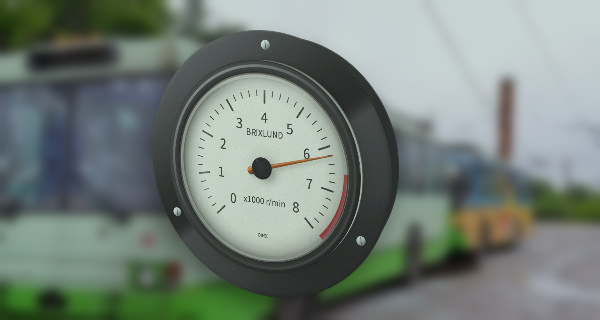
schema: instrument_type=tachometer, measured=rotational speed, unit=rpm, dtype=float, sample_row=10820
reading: 6200
